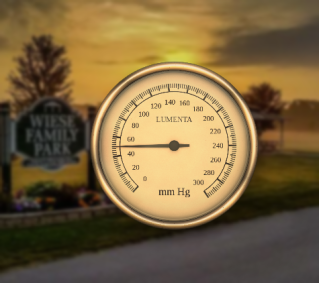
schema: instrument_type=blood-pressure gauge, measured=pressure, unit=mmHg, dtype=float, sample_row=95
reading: 50
